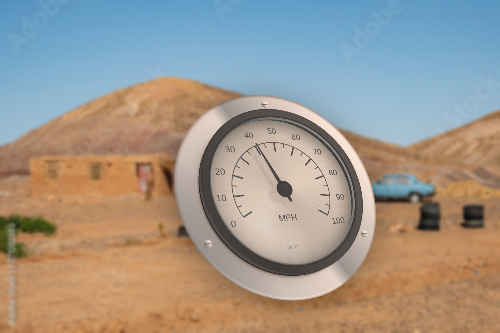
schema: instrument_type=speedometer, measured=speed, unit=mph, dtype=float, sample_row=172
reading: 40
